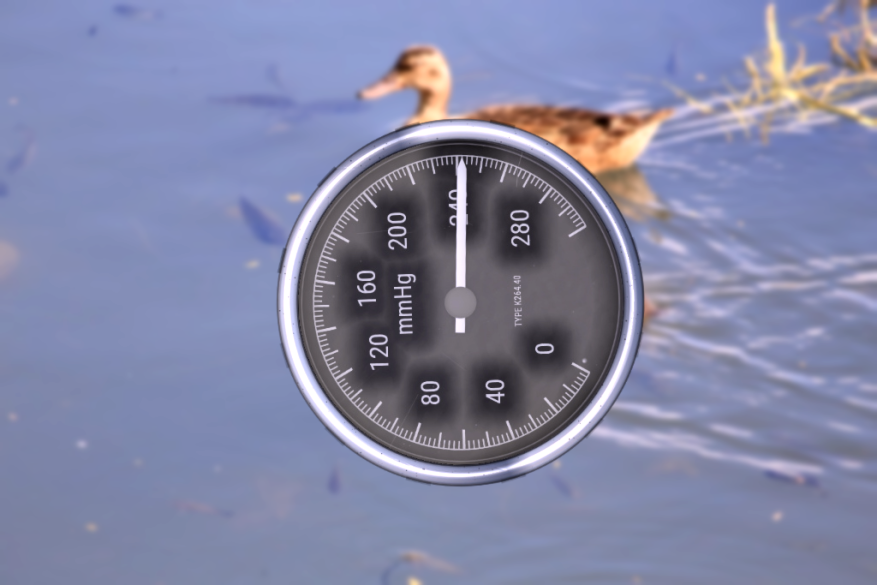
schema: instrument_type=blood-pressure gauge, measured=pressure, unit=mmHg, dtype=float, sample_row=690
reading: 242
